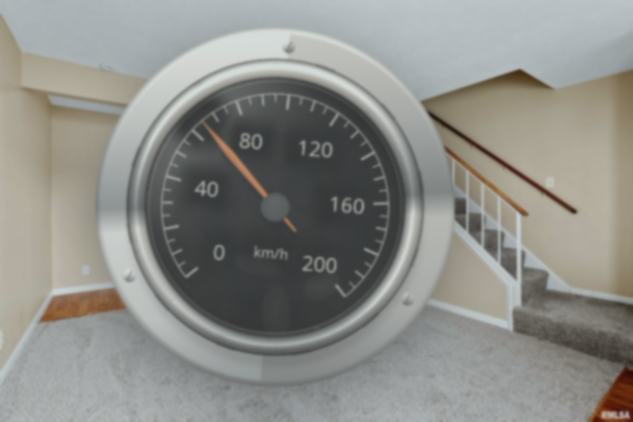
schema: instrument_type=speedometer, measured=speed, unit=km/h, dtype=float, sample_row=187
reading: 65
